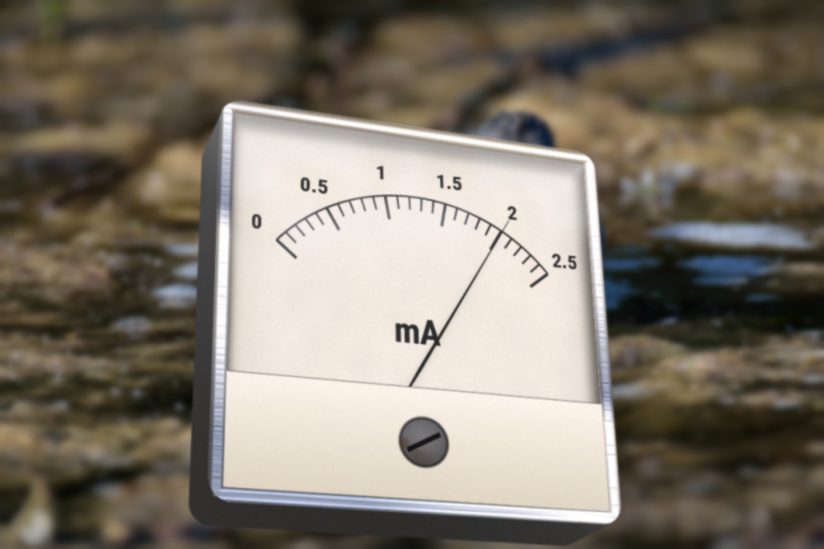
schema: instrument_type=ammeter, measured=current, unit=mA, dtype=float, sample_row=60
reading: 2
